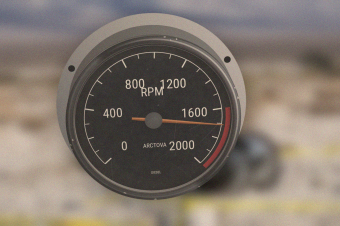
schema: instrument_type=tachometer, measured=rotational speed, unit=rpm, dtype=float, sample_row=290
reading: 1700
